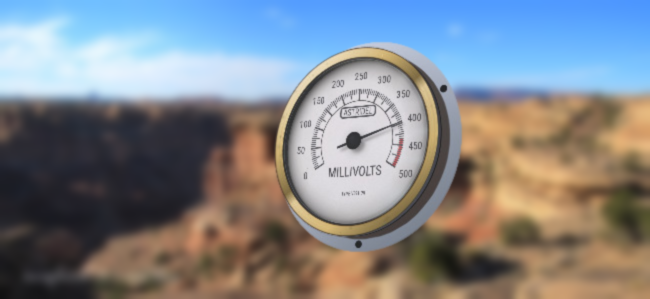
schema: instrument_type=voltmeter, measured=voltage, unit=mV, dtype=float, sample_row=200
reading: 400
